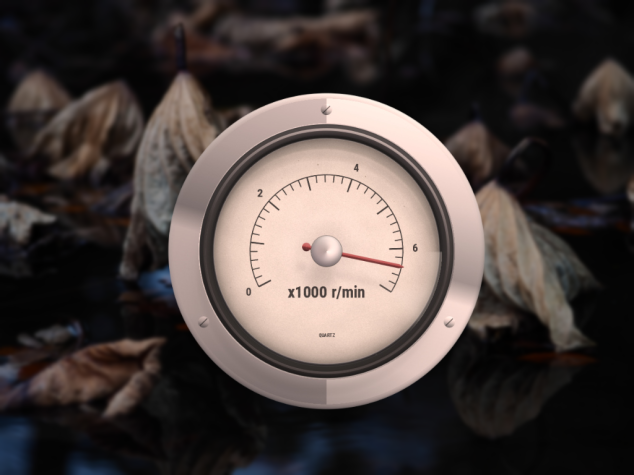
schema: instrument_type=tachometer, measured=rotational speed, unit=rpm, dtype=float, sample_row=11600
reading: 6400
